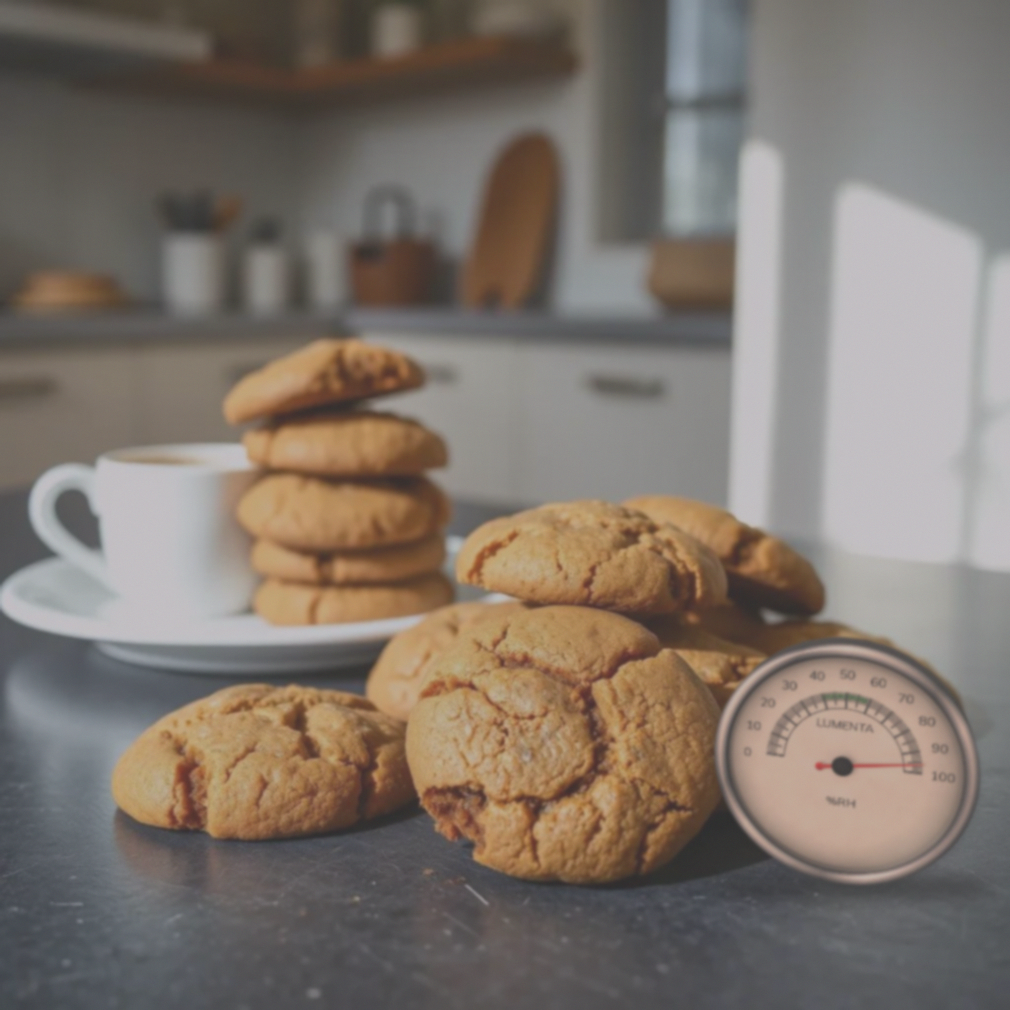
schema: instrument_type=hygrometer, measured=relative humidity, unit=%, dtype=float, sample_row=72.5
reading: 95
